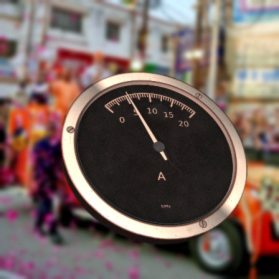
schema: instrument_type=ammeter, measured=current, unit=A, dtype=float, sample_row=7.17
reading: 5
